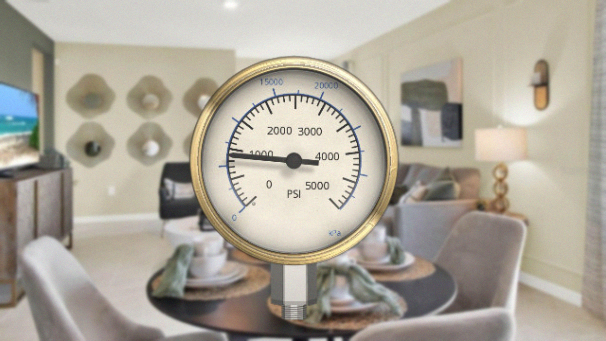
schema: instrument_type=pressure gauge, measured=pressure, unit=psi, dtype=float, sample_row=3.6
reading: 900
